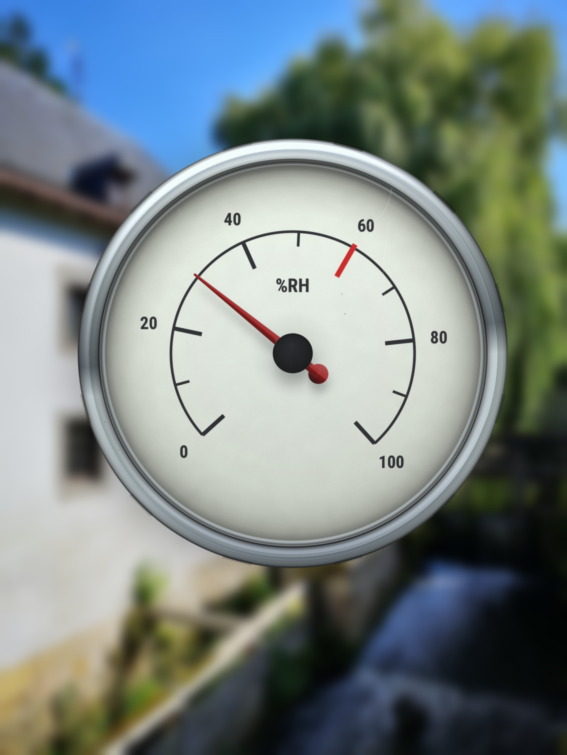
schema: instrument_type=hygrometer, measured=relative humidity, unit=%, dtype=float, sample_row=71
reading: 30
